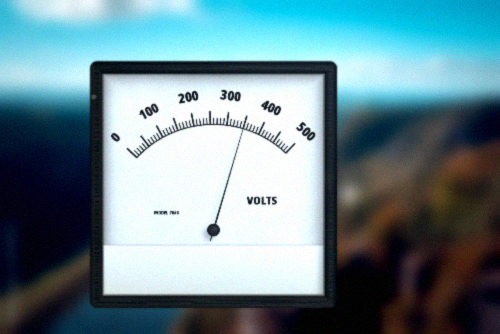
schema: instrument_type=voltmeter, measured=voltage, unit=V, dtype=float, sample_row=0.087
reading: 350
